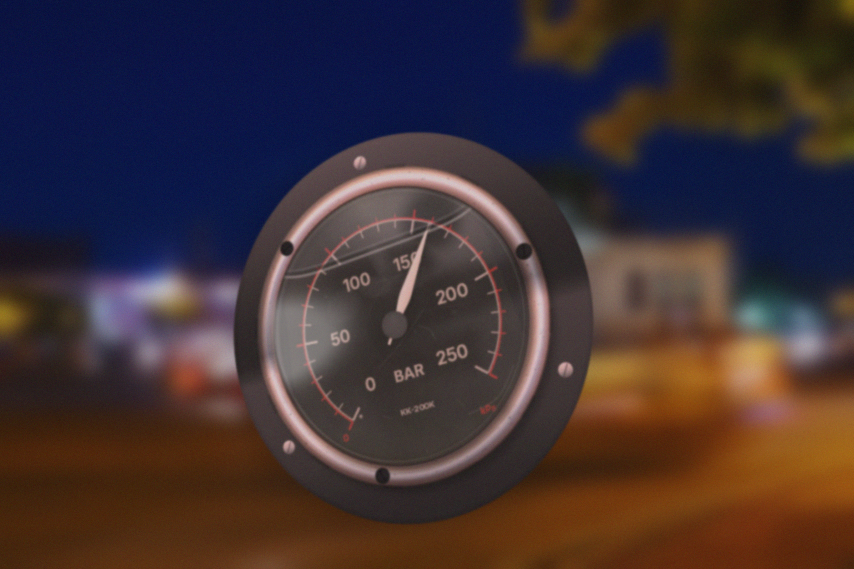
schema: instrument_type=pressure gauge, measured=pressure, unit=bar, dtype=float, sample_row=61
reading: 160
